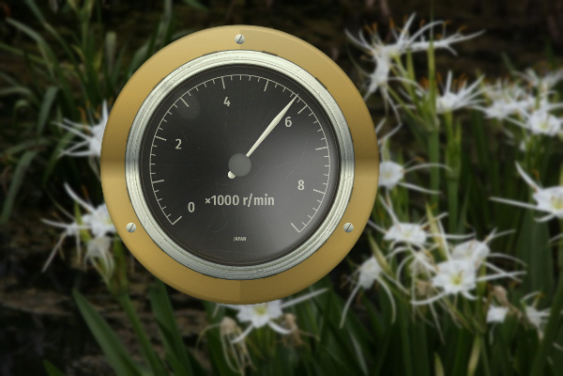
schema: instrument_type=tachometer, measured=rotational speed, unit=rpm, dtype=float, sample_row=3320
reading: 5700
